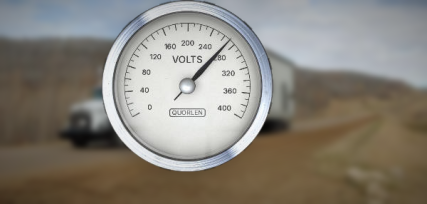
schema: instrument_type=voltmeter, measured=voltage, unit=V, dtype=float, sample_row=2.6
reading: 270
